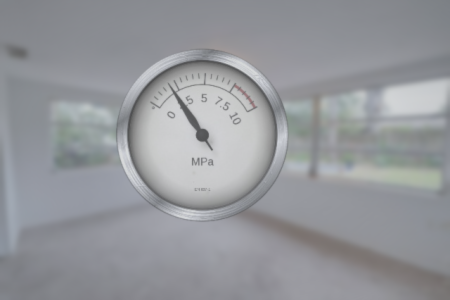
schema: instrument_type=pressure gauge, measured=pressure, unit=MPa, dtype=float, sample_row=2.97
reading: 2
